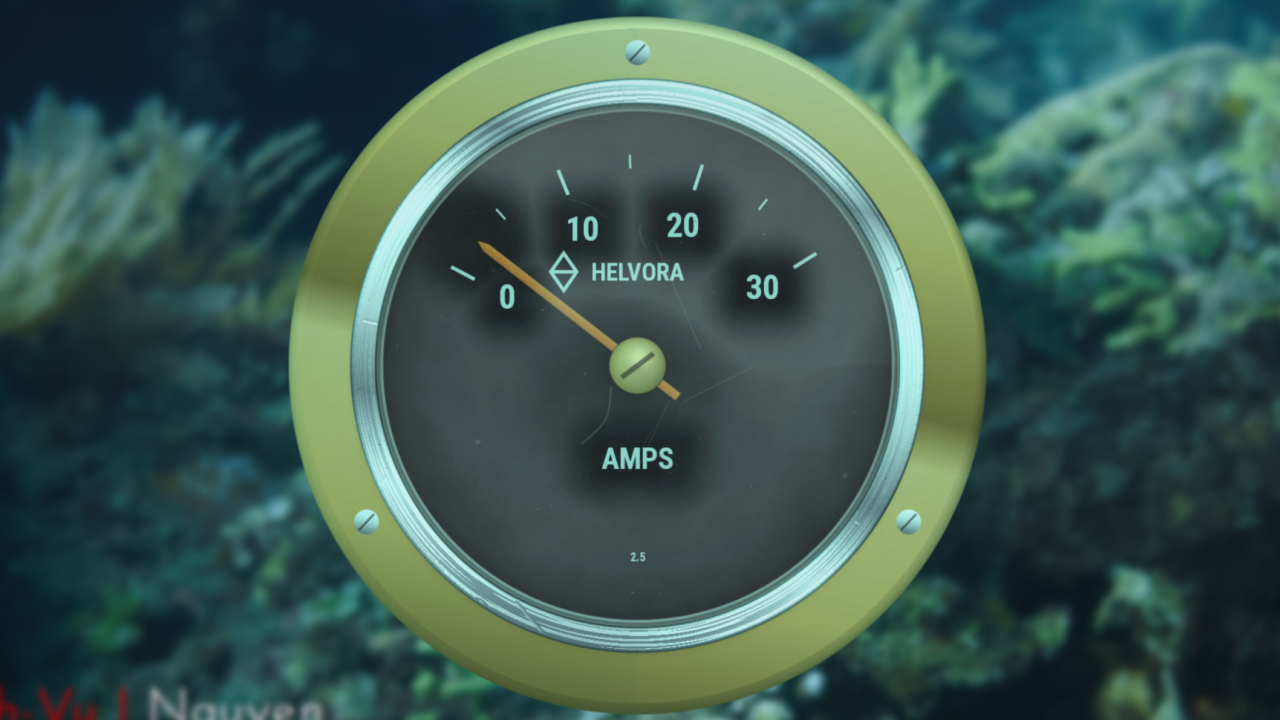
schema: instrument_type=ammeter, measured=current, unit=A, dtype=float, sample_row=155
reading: 2.5
